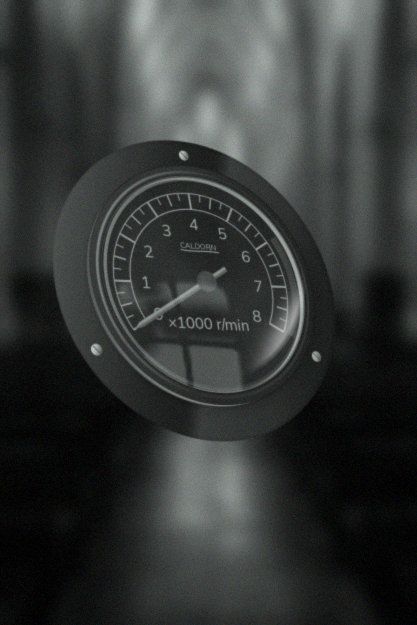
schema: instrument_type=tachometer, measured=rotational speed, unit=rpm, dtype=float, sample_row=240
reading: 0
